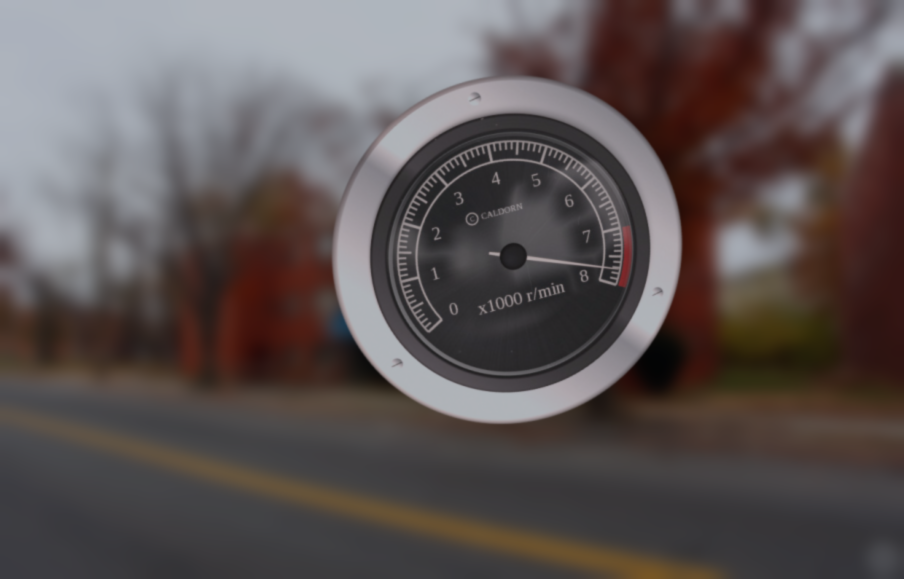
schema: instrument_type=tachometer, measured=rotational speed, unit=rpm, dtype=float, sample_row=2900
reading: 7700
